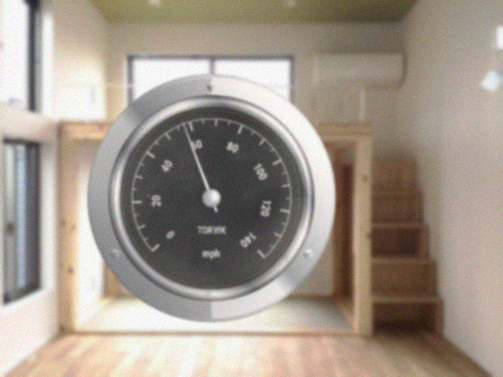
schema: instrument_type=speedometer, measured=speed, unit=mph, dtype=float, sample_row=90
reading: 57.5
